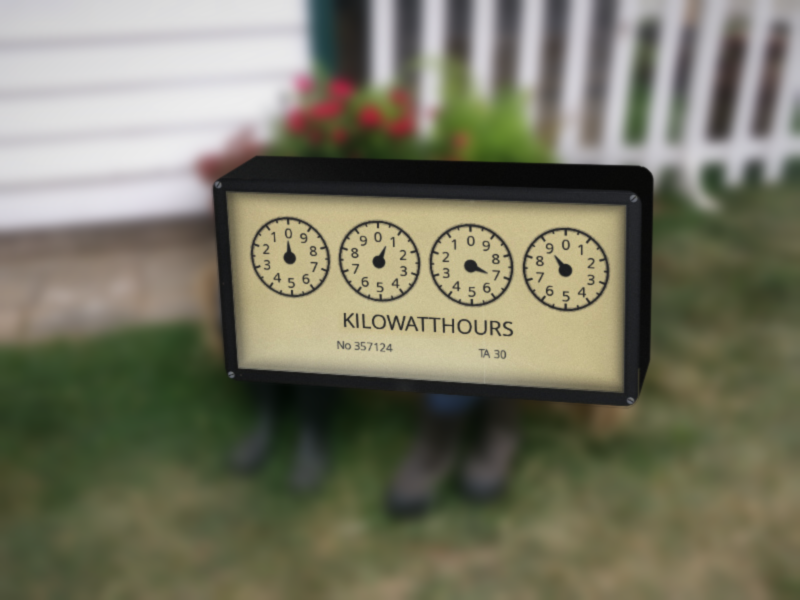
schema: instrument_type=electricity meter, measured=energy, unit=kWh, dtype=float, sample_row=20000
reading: 69
